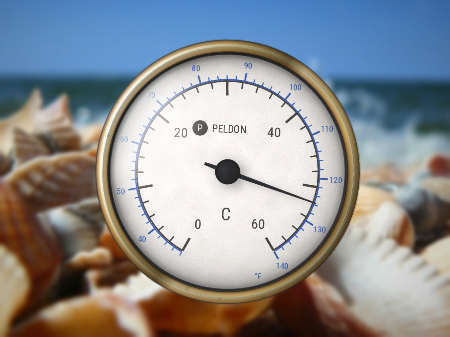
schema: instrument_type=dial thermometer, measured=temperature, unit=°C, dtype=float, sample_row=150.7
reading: 52
